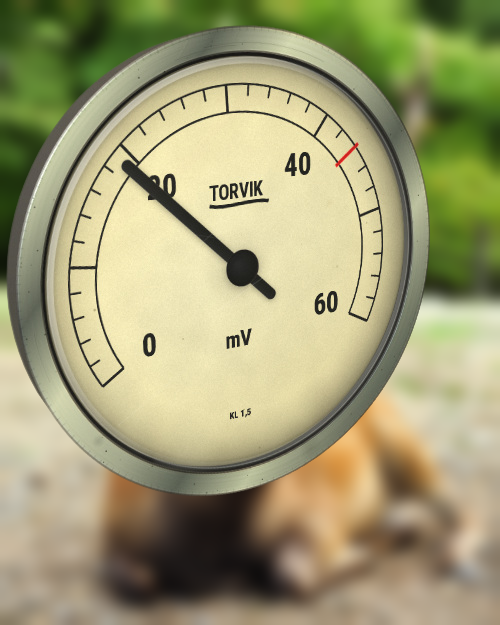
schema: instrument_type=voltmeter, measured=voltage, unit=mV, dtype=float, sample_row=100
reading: 19
